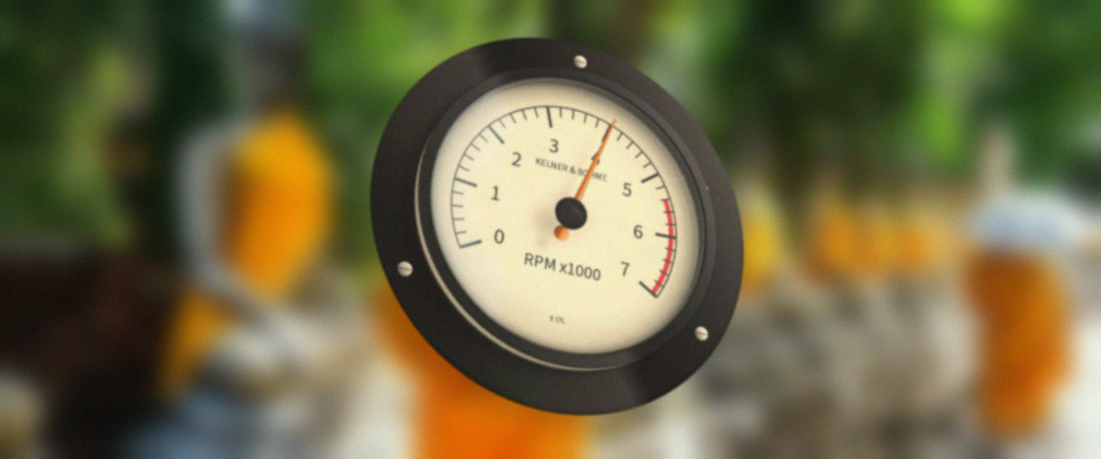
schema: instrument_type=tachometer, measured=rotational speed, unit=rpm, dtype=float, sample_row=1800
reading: 4000
